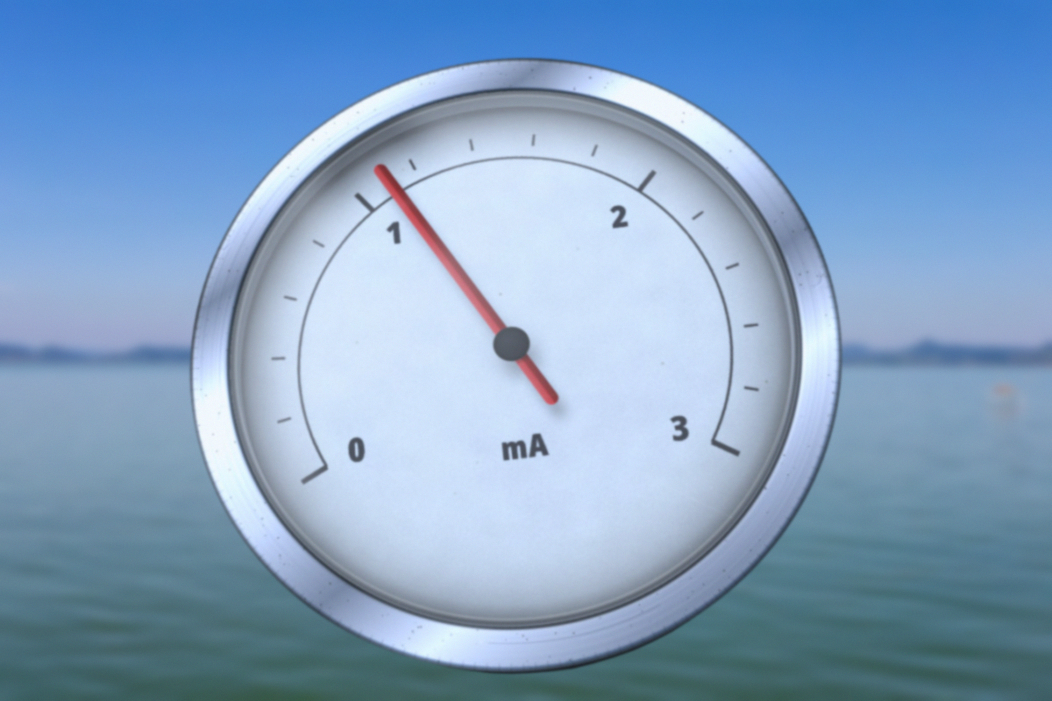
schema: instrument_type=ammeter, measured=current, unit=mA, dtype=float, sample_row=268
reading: 1.1
